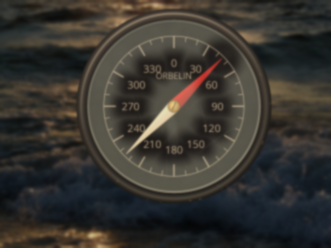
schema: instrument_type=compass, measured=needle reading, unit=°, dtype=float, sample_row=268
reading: 45
